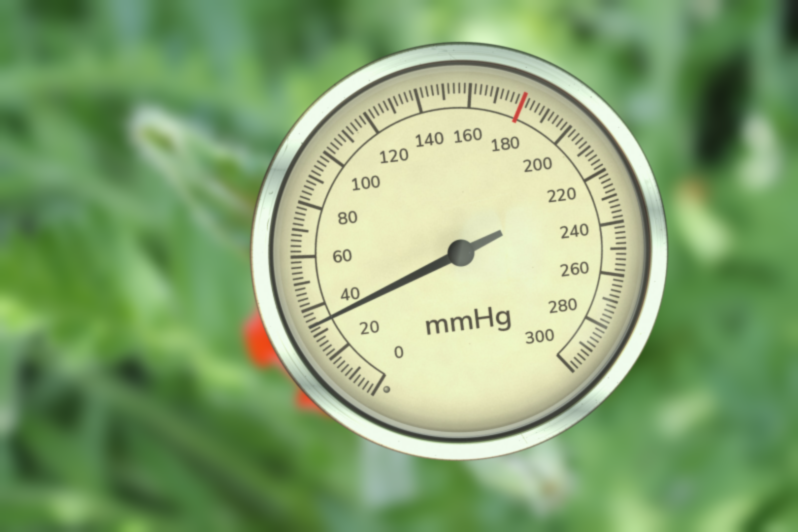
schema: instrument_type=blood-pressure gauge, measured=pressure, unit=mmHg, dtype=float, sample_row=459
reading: 34
